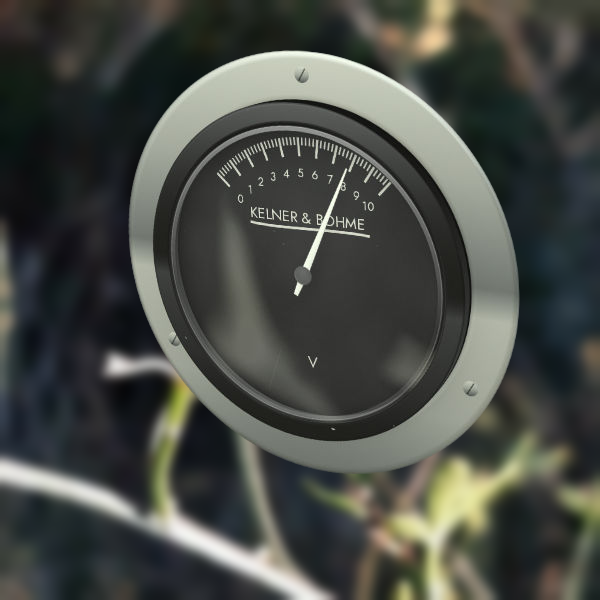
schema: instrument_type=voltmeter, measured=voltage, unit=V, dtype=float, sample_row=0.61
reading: 8
